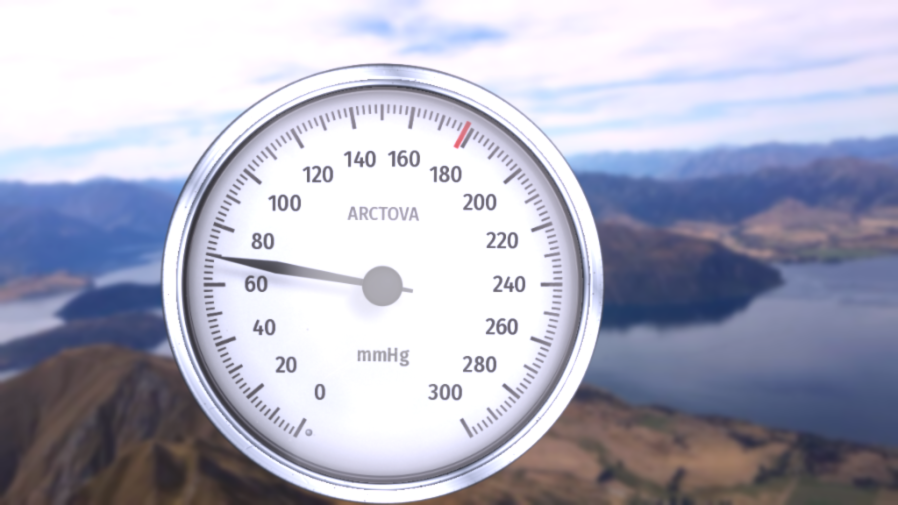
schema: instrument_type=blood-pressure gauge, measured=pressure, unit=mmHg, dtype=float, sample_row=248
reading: 70
